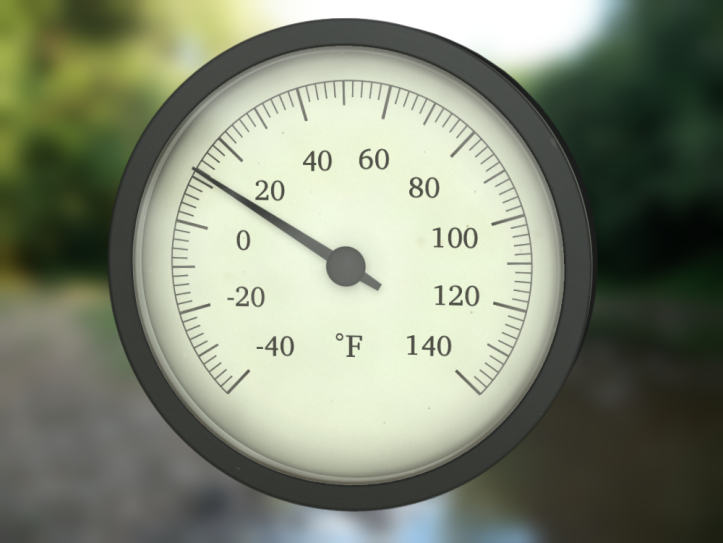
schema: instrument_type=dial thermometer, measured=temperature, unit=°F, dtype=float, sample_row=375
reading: 12
